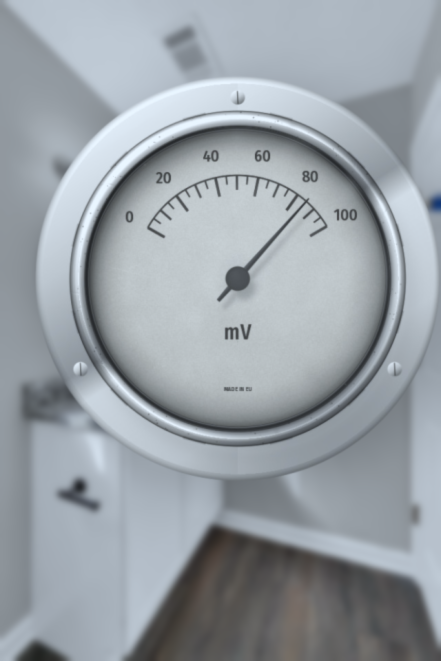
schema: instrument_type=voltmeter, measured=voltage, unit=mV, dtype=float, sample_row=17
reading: 85
